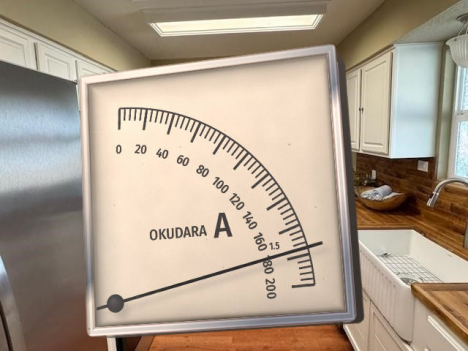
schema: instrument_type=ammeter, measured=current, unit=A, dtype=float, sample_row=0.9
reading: 176
